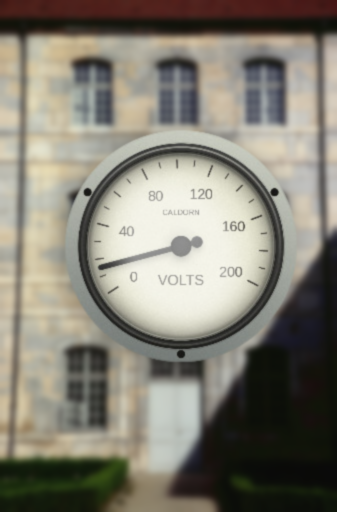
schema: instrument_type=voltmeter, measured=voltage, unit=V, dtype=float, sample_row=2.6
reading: 15
